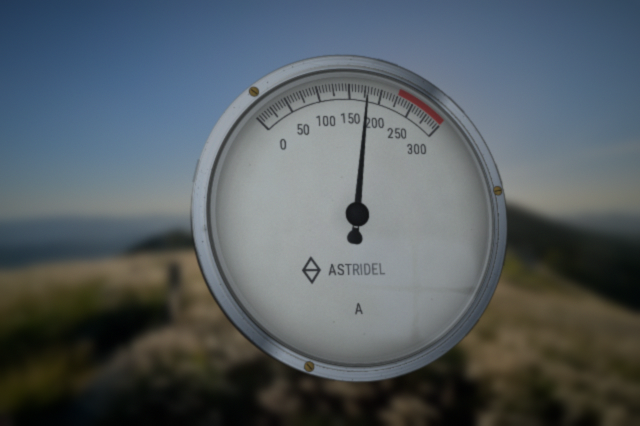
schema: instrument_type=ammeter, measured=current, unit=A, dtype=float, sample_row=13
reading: 175
